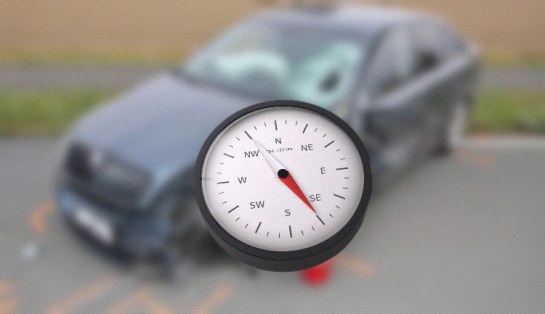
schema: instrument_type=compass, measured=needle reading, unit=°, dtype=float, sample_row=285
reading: 150
